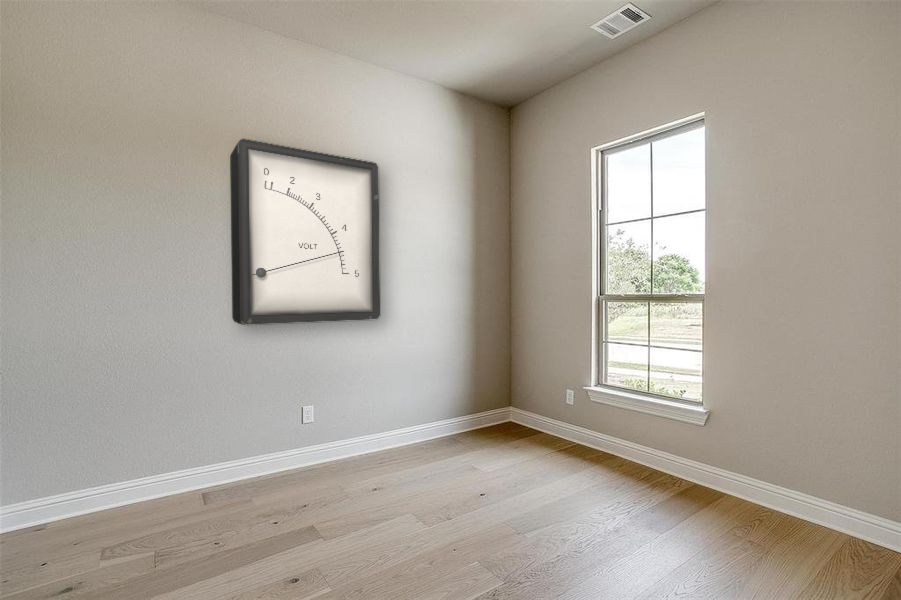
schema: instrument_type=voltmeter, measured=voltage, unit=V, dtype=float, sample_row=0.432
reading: 4.5
